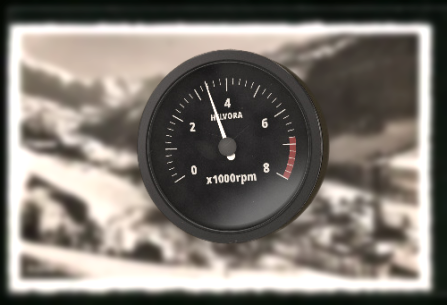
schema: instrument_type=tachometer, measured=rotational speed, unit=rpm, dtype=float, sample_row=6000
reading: 3400
